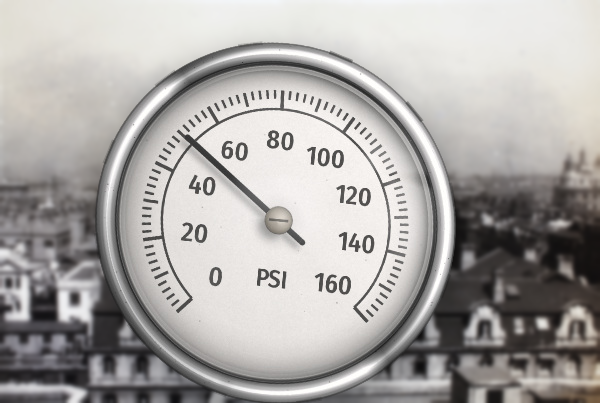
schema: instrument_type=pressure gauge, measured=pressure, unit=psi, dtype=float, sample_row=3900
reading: 50
